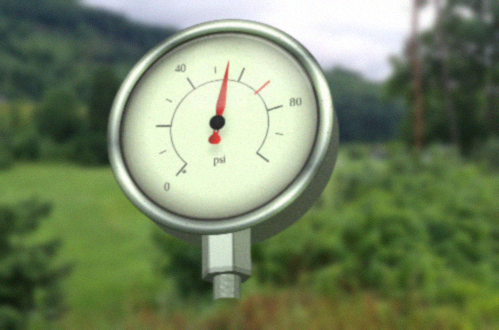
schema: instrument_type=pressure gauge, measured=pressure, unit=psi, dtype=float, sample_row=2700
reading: 55
